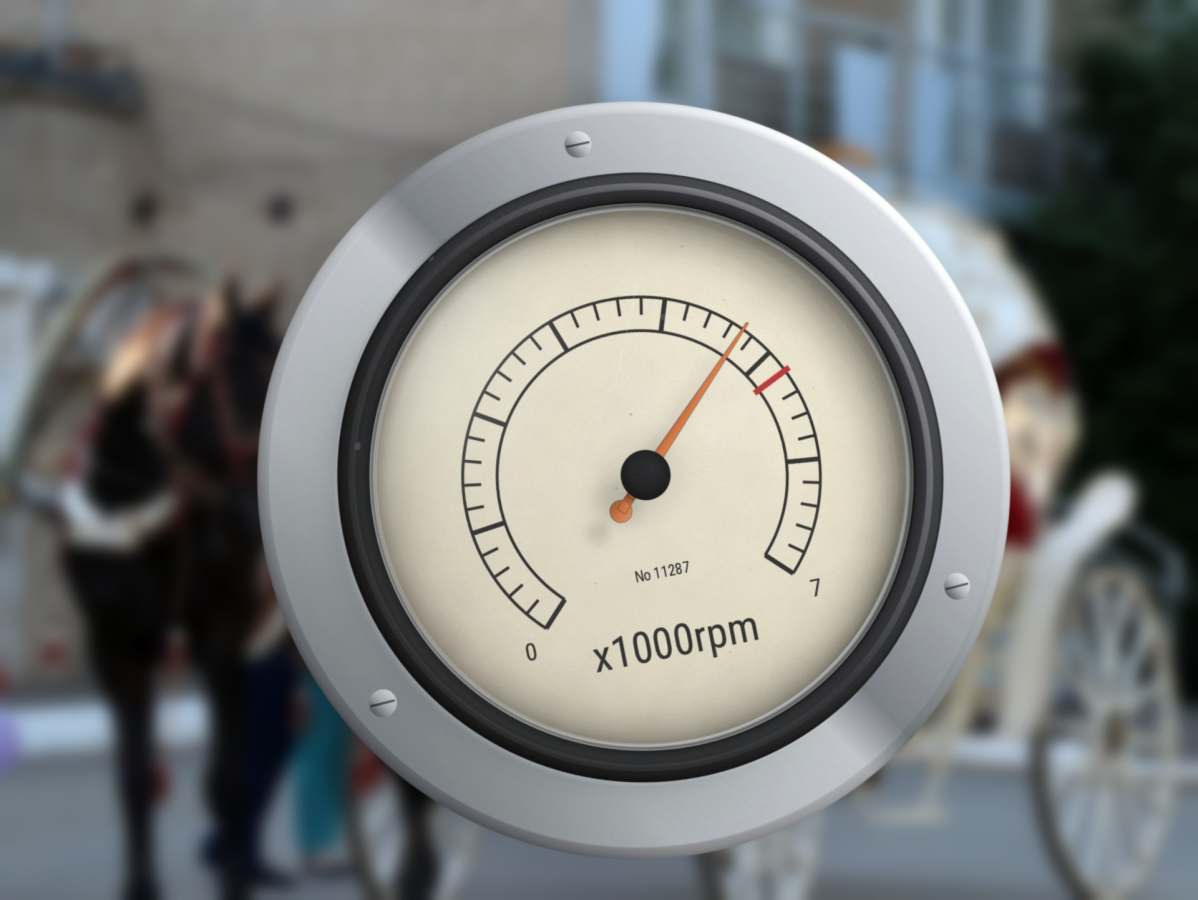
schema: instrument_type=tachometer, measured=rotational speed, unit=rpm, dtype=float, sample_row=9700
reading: 4700
